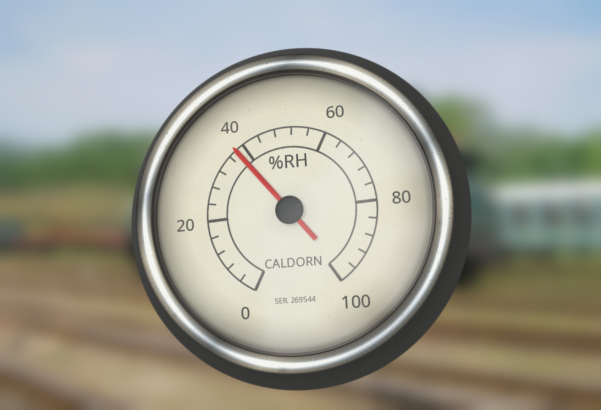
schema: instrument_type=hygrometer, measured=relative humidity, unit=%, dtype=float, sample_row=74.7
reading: 38
